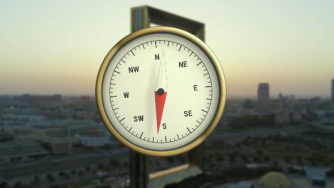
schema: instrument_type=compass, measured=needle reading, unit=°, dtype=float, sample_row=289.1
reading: 190
